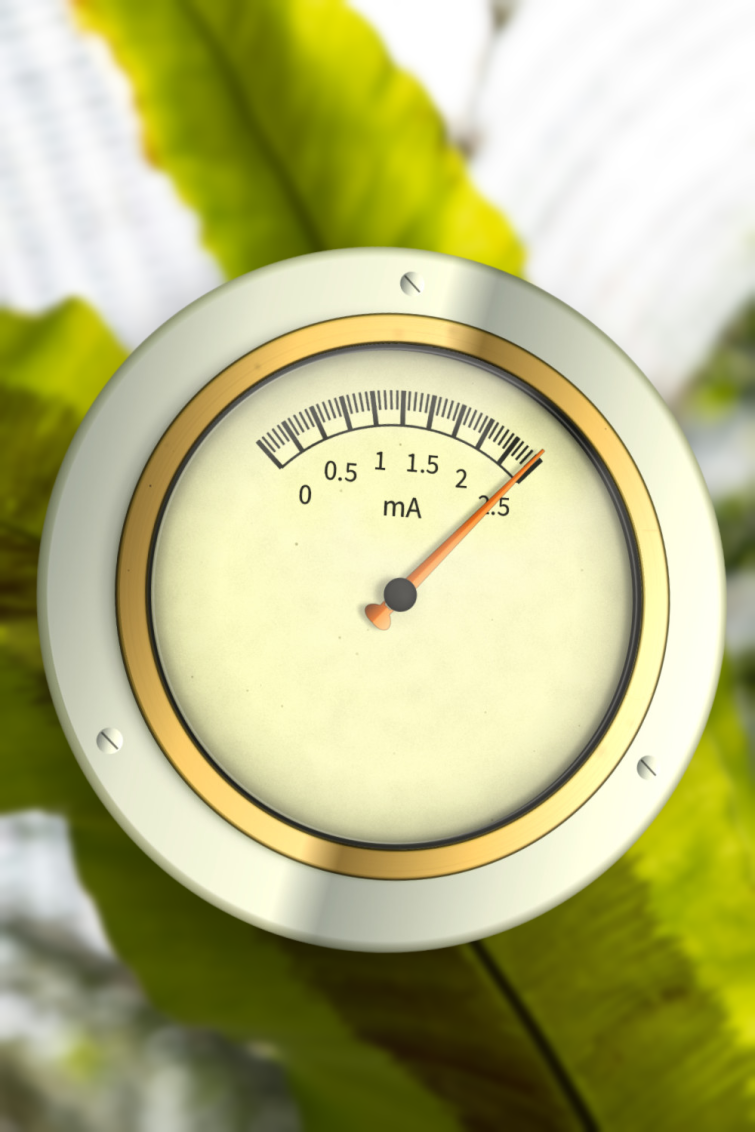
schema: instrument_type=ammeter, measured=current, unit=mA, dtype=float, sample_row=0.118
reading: 2.45
